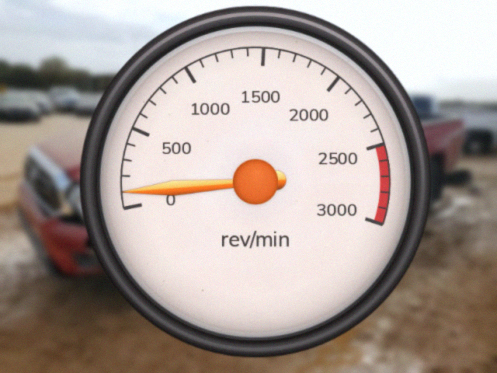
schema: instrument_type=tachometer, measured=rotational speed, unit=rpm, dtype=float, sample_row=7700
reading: 100
